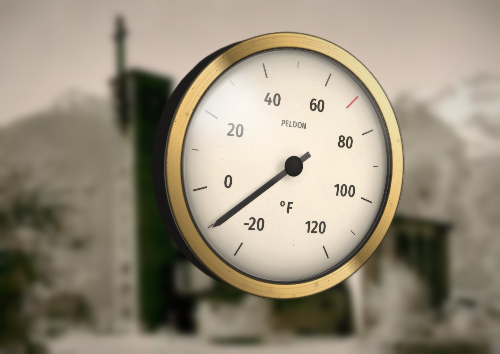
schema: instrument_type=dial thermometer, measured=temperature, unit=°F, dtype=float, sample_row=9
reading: -10
